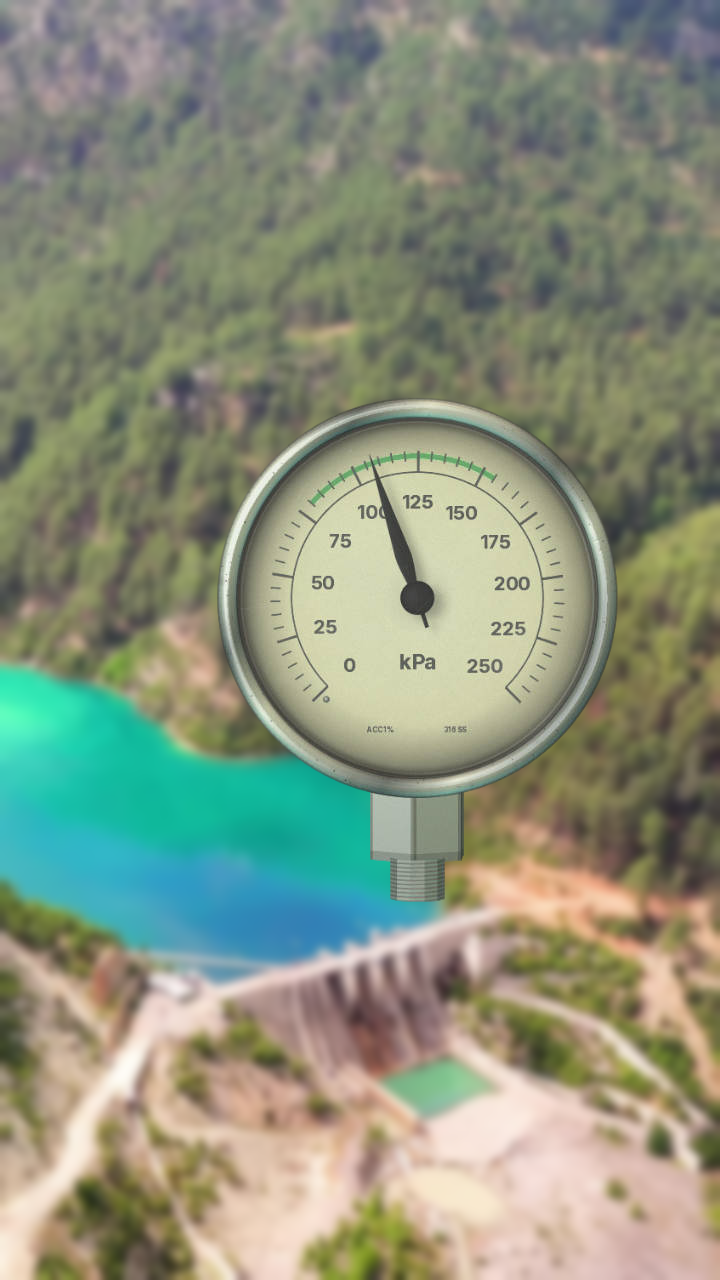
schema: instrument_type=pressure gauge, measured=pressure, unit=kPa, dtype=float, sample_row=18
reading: 107.5
